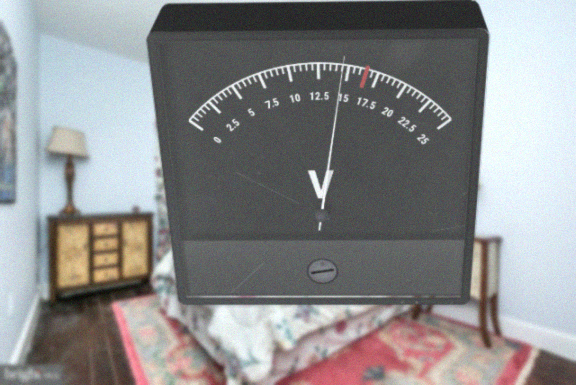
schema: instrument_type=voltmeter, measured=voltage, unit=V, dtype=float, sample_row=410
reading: 14.5
